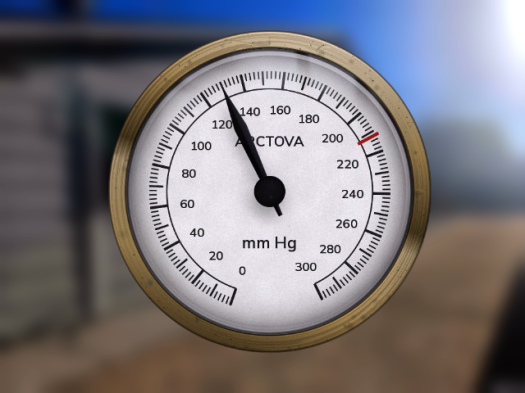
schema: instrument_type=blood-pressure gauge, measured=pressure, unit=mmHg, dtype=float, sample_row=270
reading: 130
